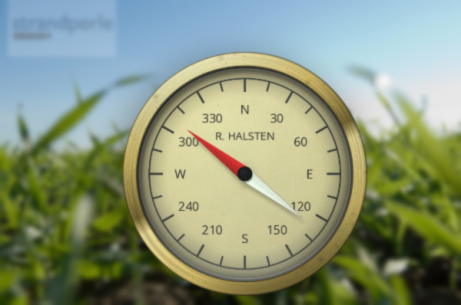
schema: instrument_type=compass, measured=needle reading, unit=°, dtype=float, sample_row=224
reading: 307.5
